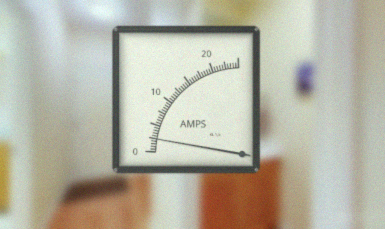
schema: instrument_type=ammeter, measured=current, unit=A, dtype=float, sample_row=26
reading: 2.5
